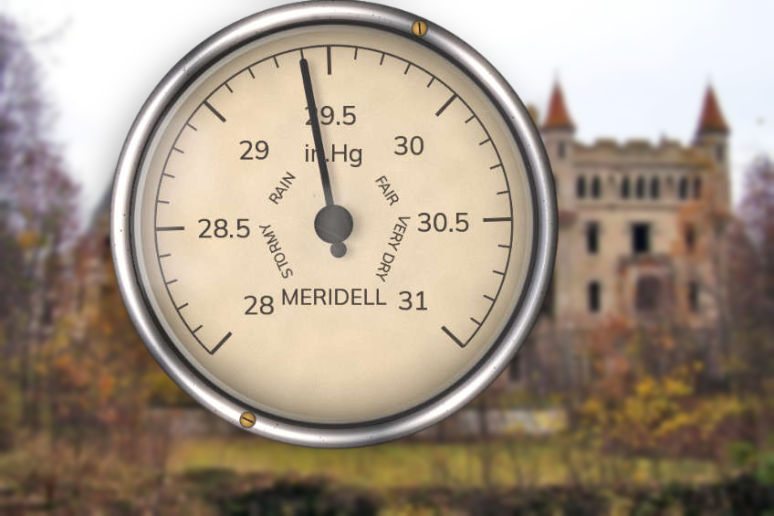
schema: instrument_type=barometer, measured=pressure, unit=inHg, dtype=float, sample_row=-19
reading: 29.4
